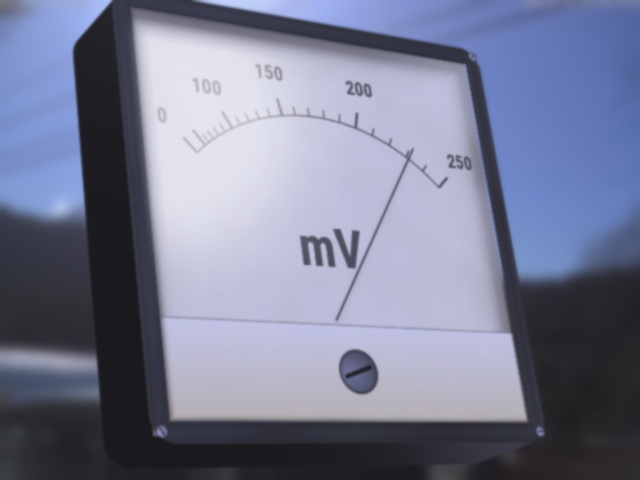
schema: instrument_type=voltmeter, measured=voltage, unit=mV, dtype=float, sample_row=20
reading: 230
